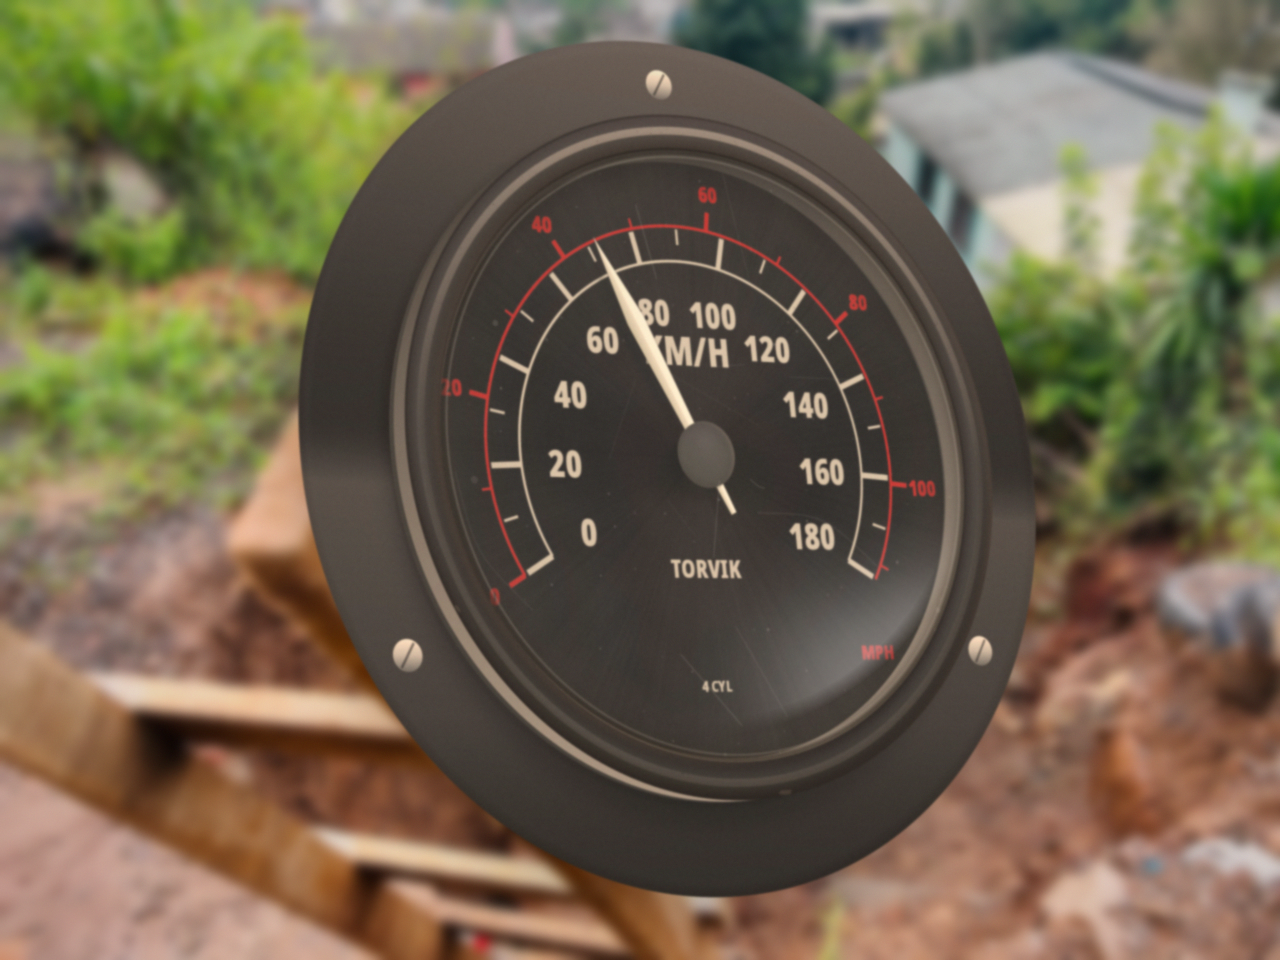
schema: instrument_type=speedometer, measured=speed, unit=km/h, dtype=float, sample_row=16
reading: 70
